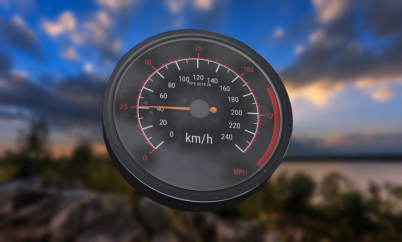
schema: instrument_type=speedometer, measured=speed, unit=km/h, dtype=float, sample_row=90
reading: 40
